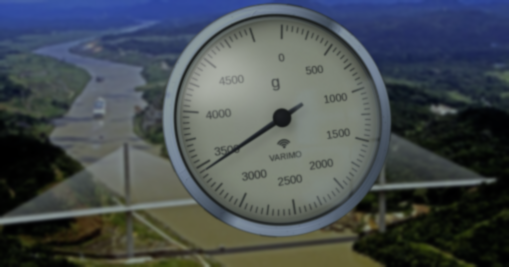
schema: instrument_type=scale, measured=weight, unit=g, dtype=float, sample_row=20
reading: 3450
